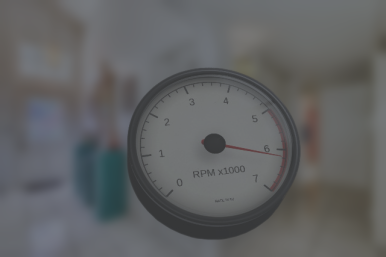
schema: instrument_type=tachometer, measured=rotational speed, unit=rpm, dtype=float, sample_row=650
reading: 6200
